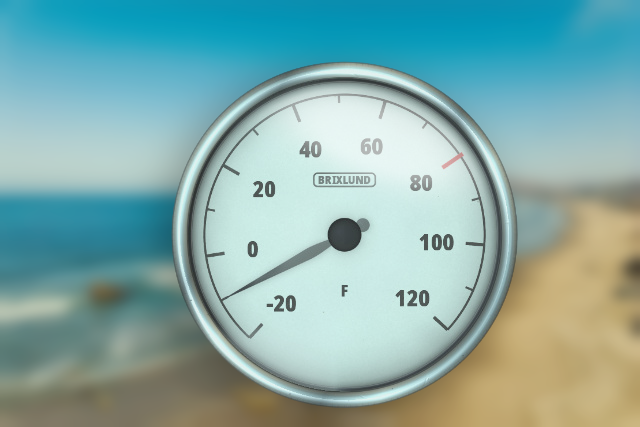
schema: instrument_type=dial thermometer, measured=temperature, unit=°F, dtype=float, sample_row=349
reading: -10
